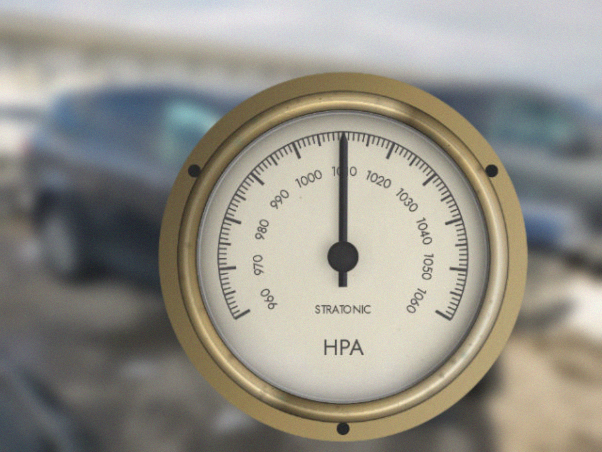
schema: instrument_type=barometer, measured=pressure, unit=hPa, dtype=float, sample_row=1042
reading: 1010
